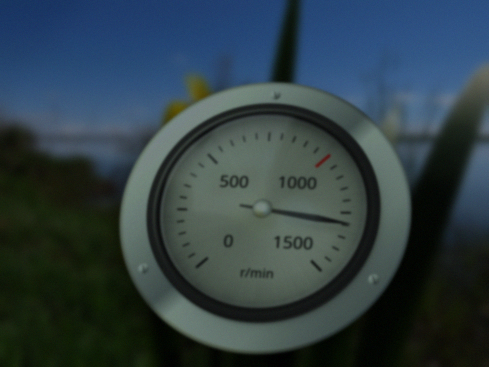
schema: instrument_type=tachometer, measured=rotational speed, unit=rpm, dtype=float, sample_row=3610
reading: 1300
